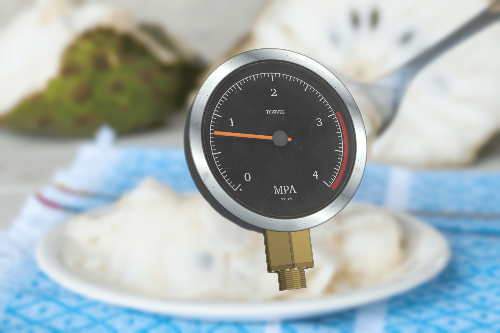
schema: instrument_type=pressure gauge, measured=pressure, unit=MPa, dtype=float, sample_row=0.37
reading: 0.75
